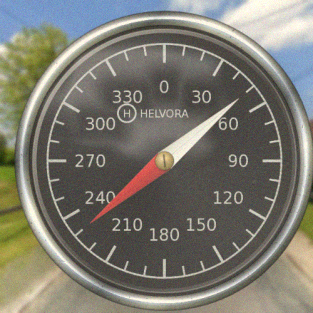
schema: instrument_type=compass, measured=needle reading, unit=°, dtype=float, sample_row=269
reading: 230
